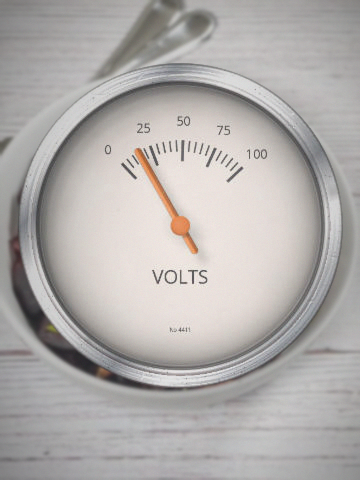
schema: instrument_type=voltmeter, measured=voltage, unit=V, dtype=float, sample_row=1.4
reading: 15
